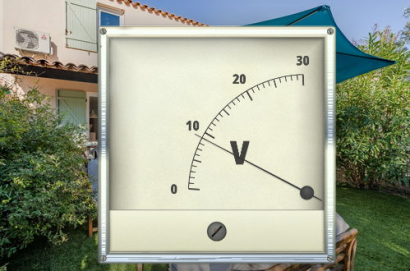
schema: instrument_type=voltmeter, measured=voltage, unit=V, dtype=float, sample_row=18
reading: 9
